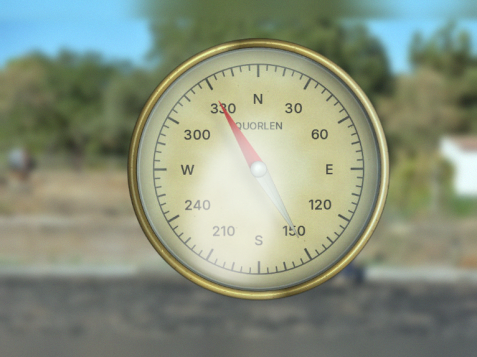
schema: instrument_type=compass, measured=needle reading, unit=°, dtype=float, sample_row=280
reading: 330
